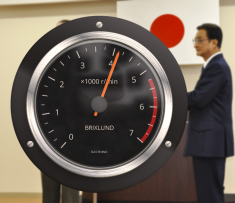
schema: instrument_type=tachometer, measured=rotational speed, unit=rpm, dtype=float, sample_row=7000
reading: 4125
